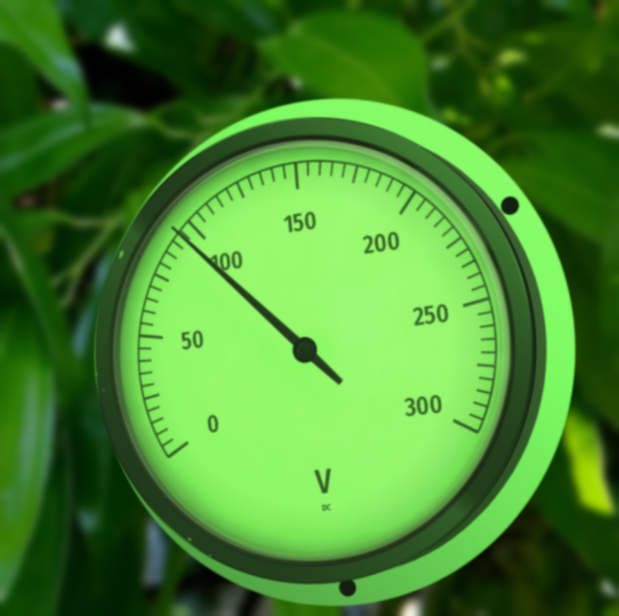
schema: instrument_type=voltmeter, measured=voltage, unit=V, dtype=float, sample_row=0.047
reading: 95
